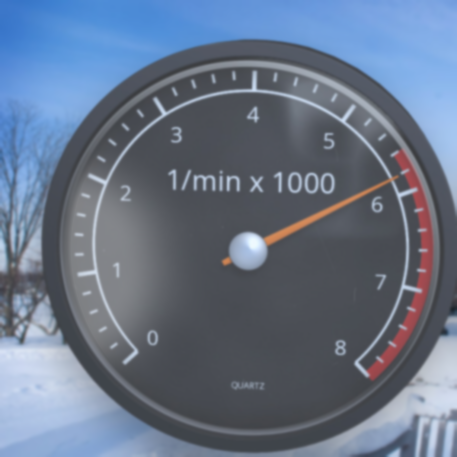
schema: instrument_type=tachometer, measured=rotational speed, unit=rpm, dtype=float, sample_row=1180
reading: 5800
